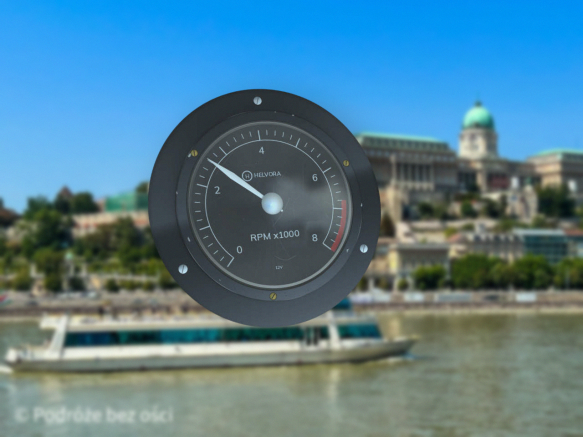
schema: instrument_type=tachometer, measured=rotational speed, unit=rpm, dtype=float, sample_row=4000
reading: 2600
